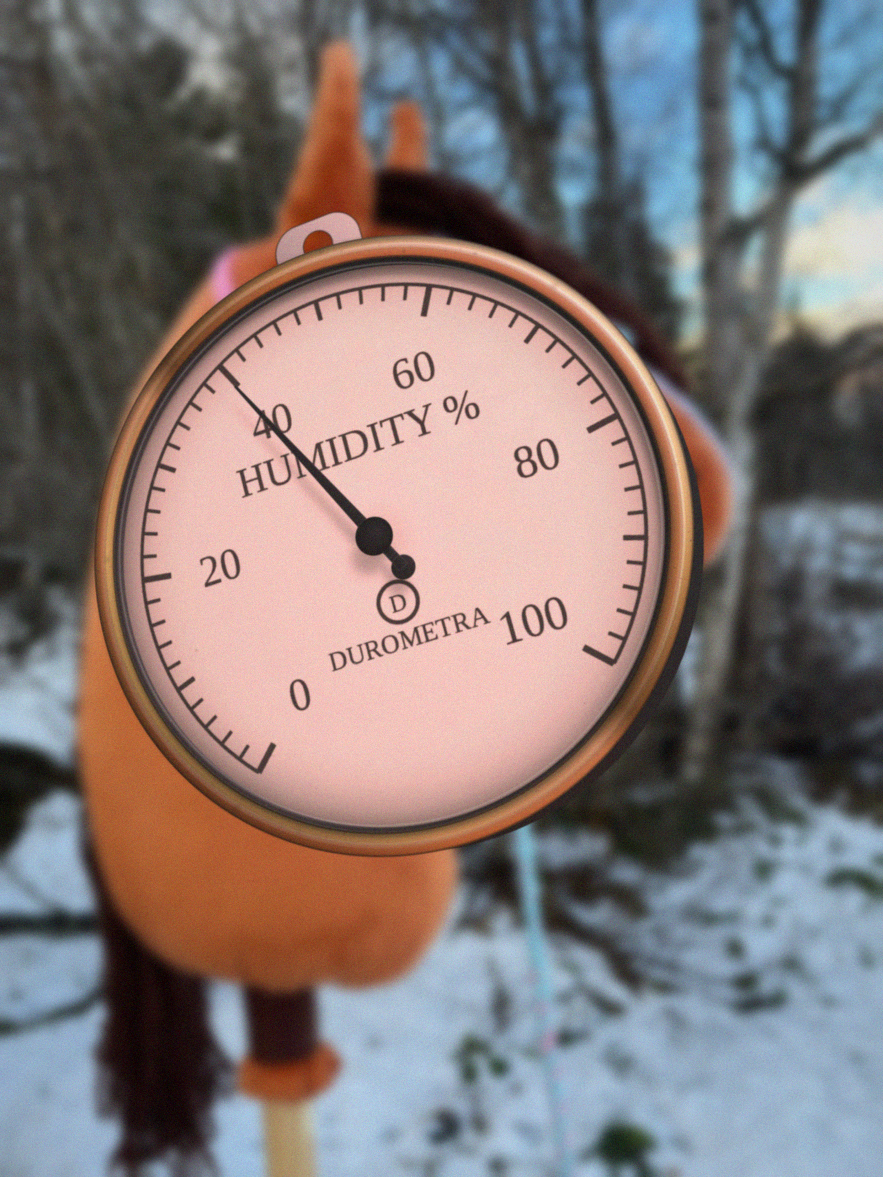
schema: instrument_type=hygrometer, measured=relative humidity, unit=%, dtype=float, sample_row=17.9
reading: 40
